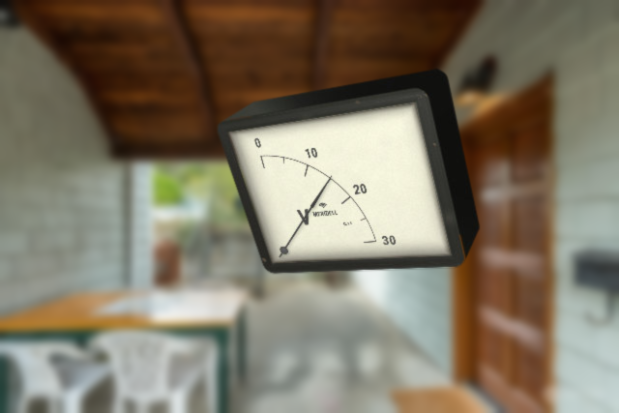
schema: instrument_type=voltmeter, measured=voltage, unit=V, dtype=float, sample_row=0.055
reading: 15
